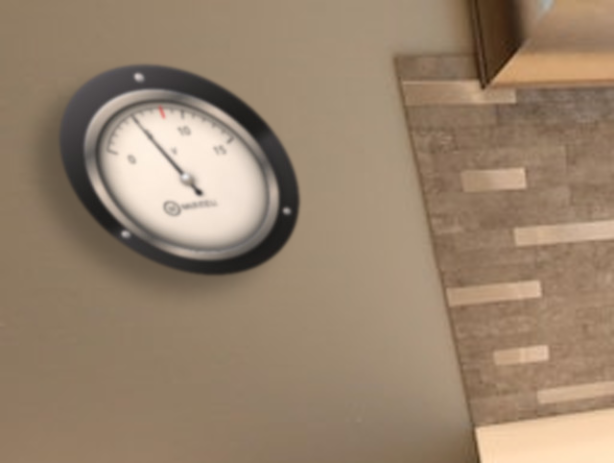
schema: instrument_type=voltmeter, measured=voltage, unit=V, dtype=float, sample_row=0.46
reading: 5
